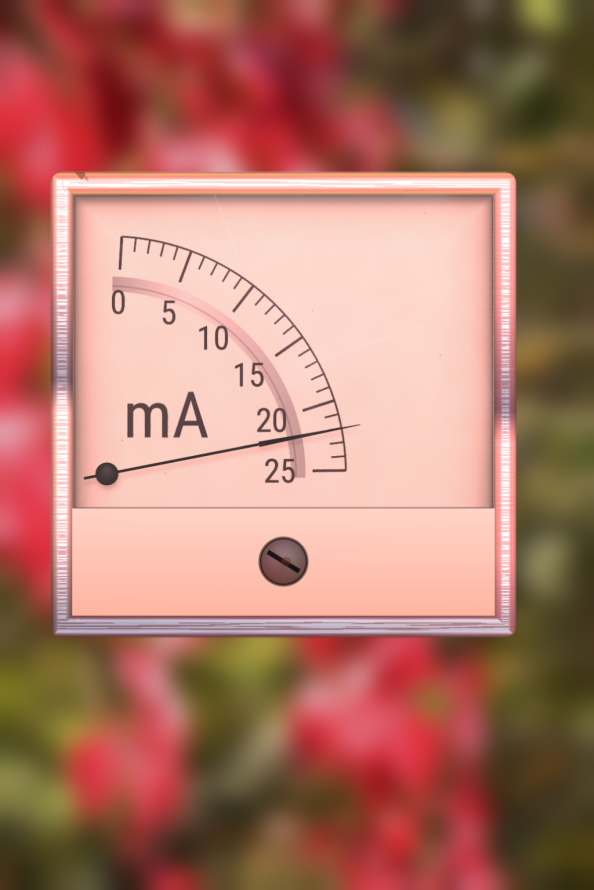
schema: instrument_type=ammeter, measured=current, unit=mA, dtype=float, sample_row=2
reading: 22
